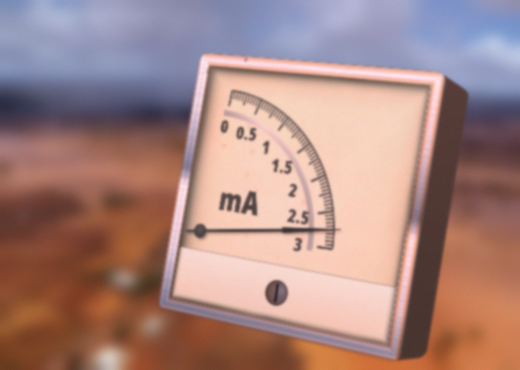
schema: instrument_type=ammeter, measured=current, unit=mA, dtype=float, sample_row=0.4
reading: 2.75
